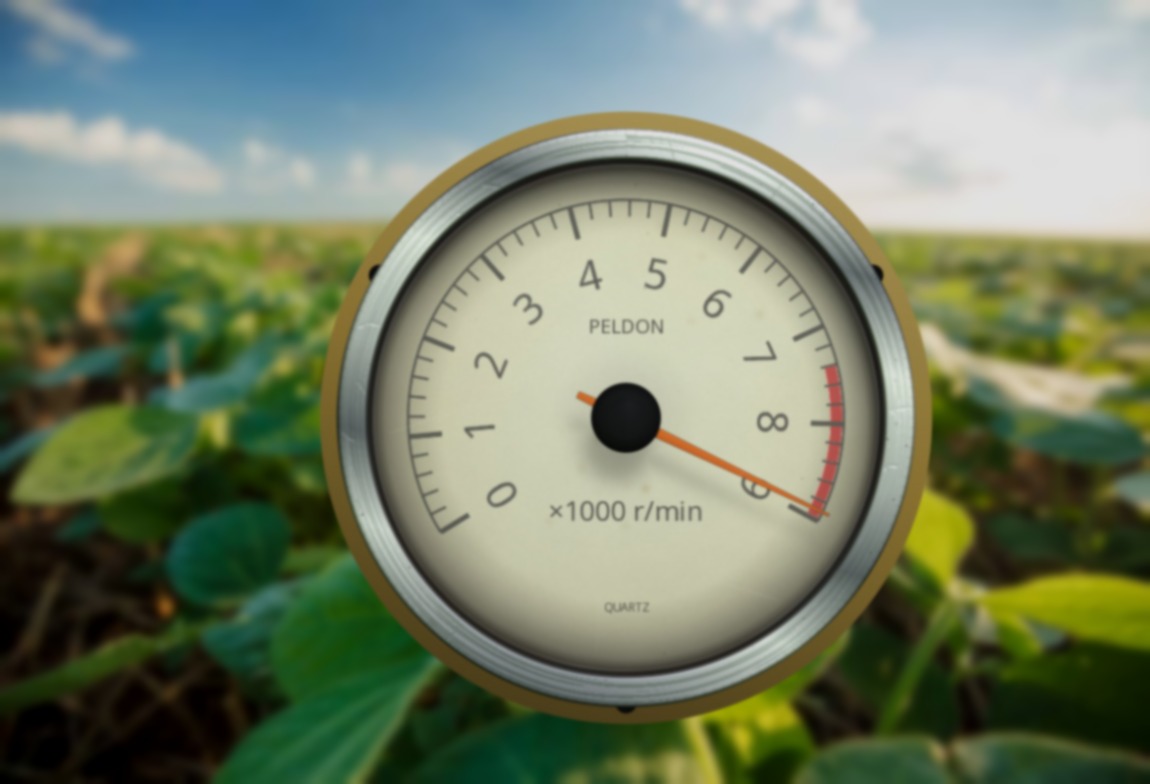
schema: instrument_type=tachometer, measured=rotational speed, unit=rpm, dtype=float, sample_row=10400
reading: 8900
